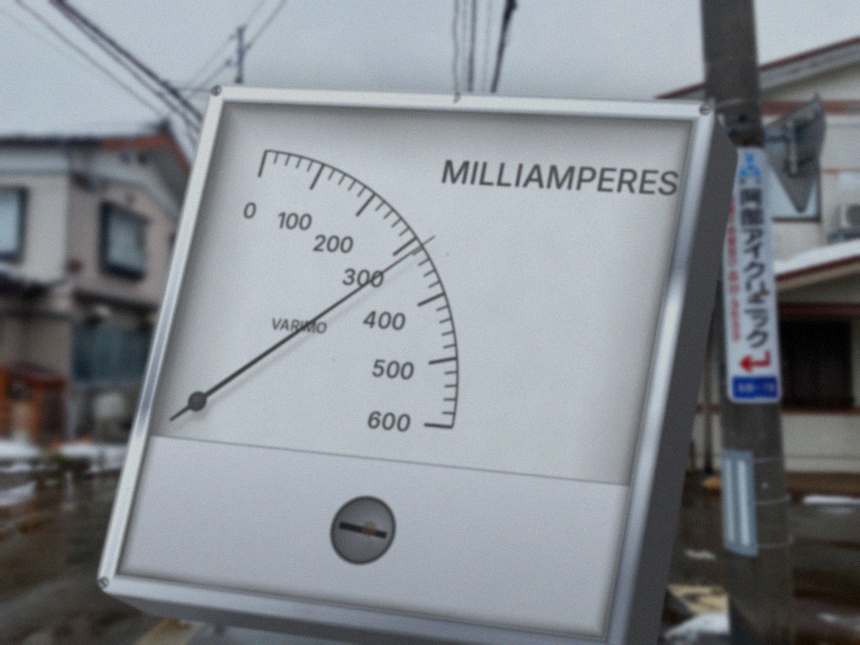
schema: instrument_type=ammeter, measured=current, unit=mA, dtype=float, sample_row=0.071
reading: 320
